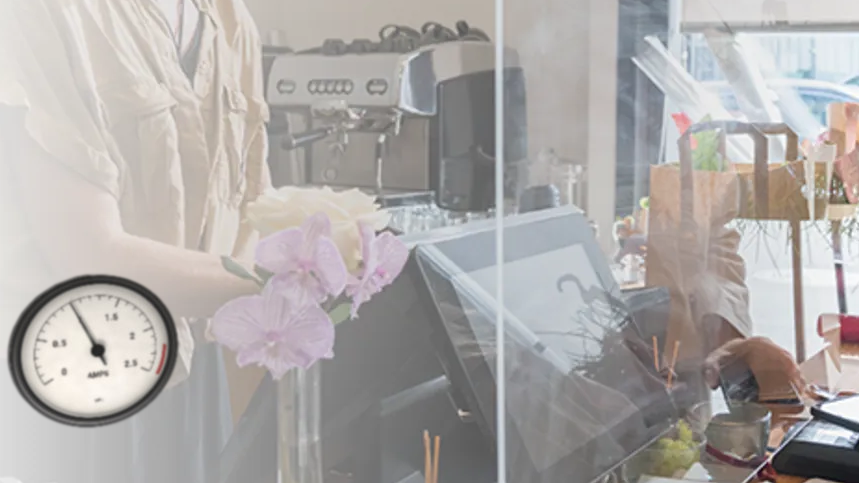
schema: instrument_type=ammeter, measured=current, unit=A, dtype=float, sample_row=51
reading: 1
